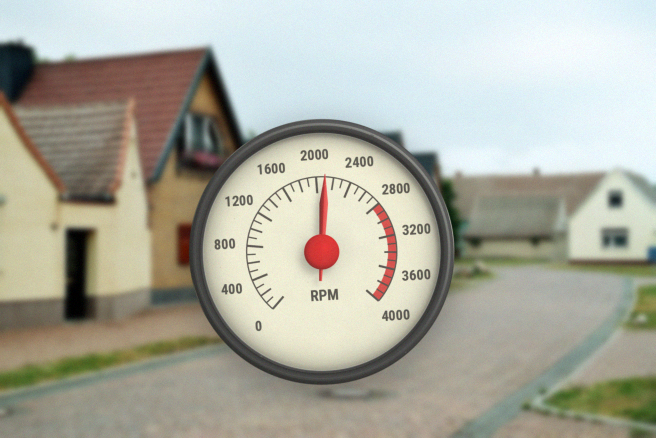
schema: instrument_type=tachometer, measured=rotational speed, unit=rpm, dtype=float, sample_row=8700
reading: 2100
